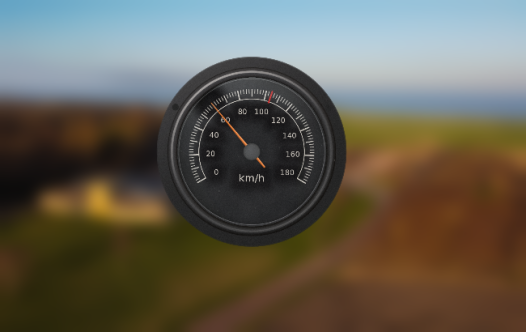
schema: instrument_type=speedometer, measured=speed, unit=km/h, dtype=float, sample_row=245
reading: 60
